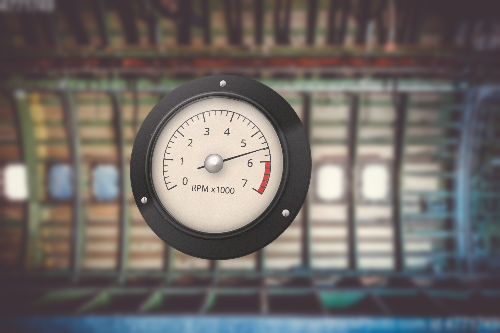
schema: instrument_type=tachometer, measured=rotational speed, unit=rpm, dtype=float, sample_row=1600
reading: 5600
